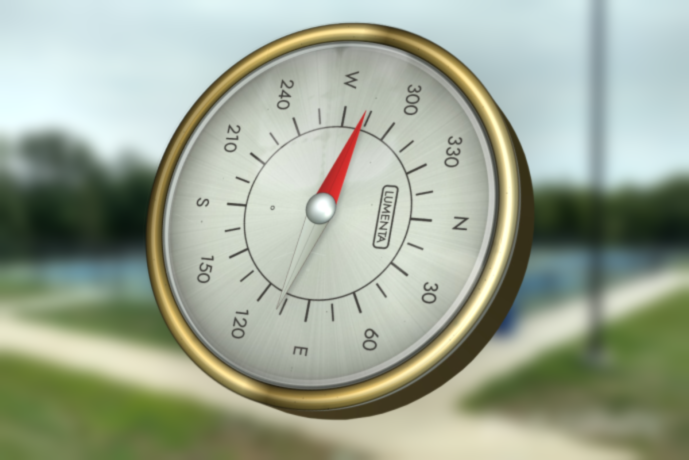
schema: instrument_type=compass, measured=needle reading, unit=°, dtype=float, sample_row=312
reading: 285
